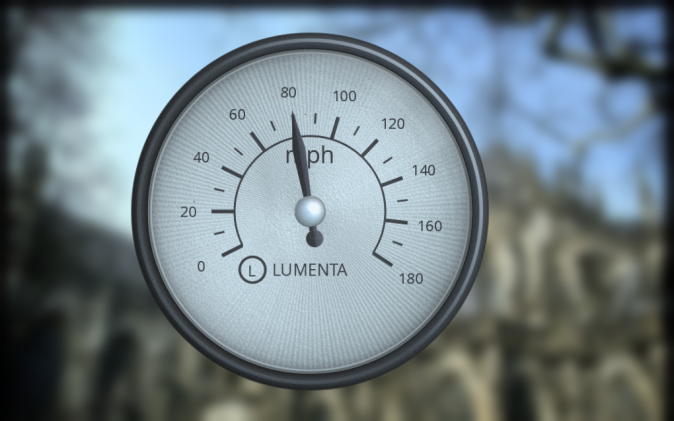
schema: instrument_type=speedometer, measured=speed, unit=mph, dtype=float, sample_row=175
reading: 80
